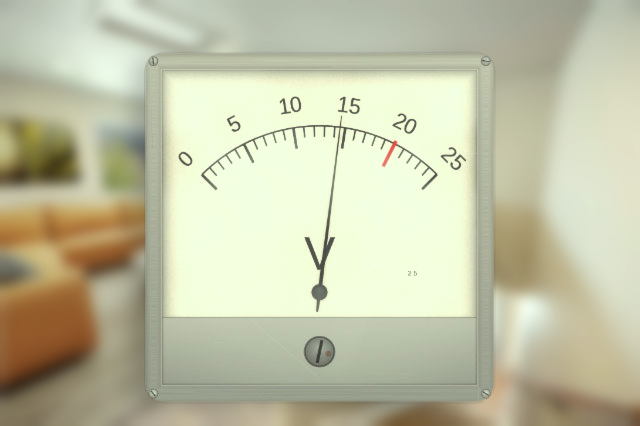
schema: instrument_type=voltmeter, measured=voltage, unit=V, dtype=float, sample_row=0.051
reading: 14.5
